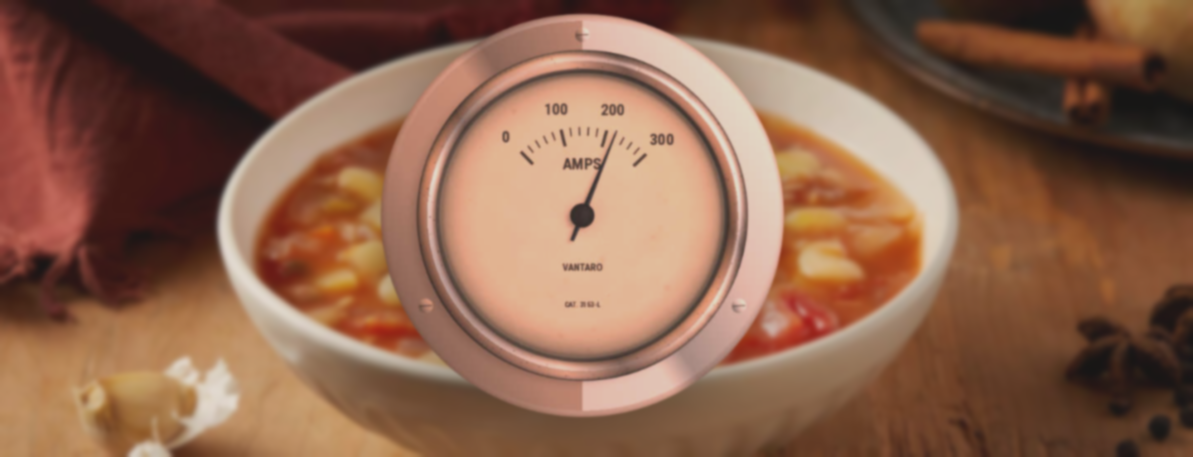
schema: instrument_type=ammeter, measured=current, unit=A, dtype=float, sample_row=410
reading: 220
